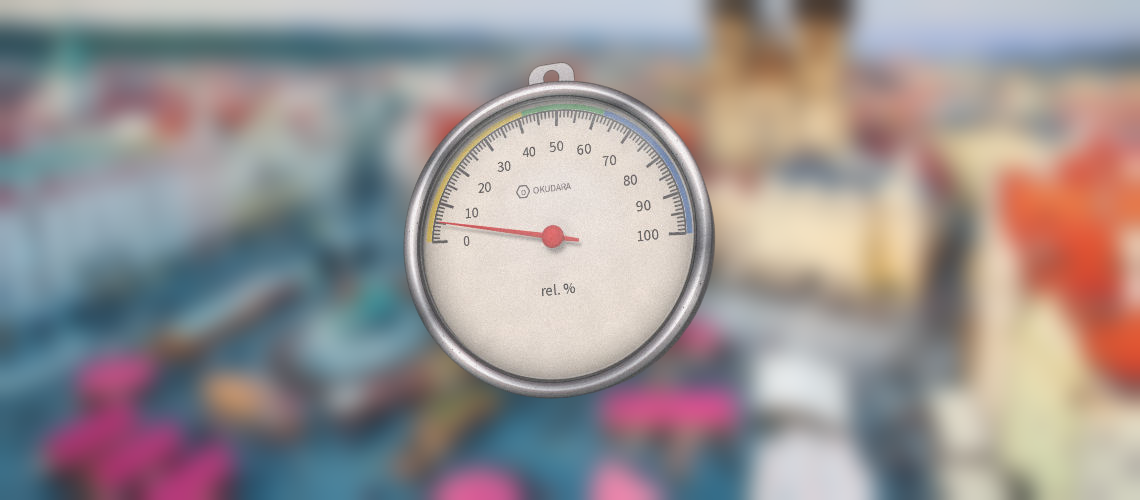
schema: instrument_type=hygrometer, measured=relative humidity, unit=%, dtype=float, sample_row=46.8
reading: 5
